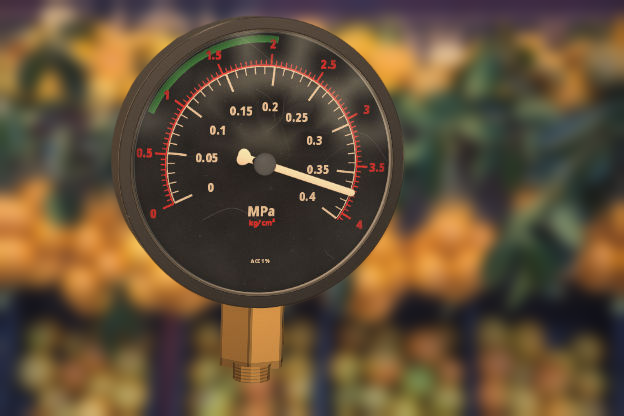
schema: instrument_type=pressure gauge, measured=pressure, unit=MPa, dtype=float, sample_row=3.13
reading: 0.37
